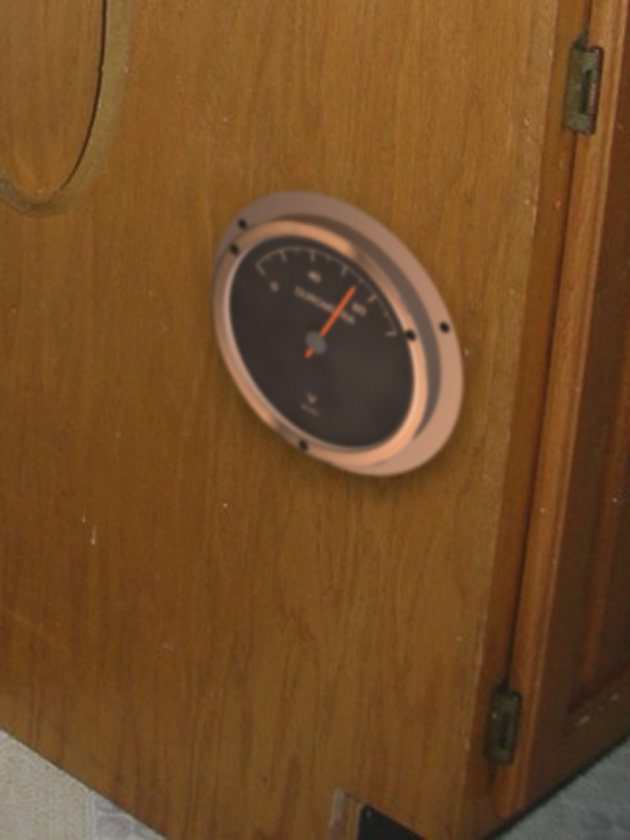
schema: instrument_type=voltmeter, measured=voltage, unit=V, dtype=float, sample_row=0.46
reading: 70
